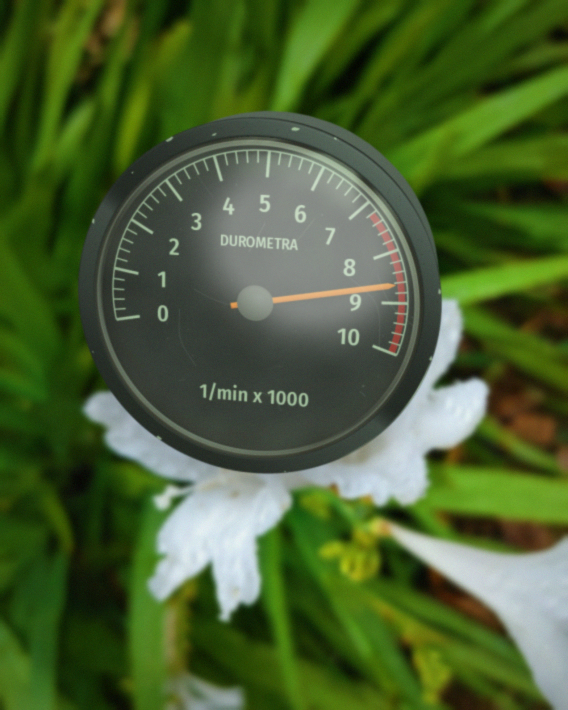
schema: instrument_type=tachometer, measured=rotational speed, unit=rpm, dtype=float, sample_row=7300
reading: 8600
